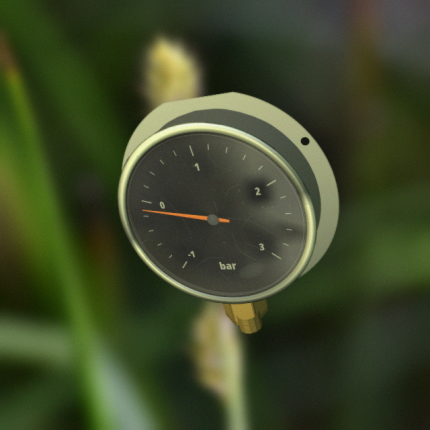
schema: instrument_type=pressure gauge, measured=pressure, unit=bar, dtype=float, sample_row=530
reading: -0.1
